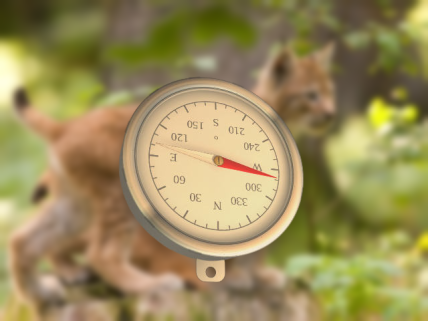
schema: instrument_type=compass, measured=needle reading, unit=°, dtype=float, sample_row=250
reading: 280
